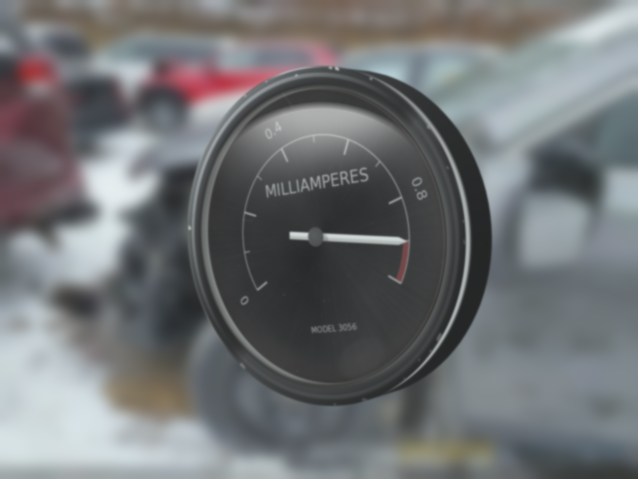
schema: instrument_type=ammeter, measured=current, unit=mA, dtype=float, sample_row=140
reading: 0.9
